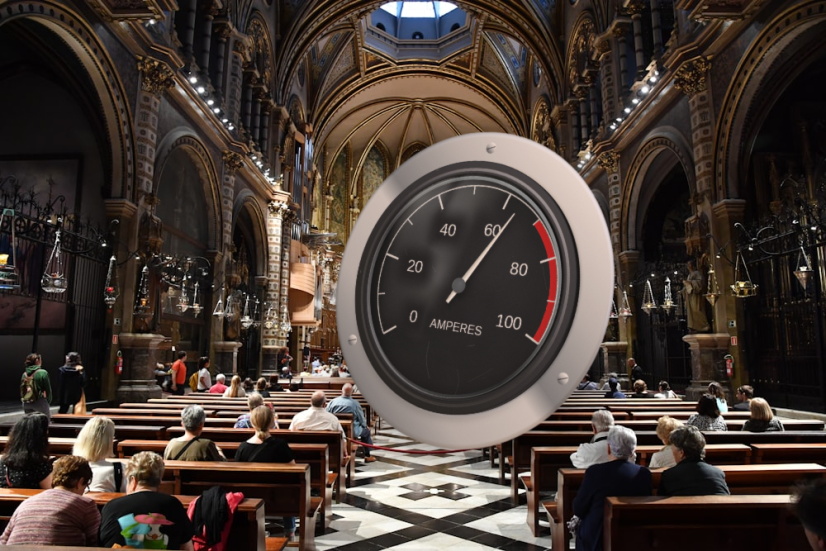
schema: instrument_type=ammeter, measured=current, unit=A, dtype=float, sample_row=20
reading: 65
